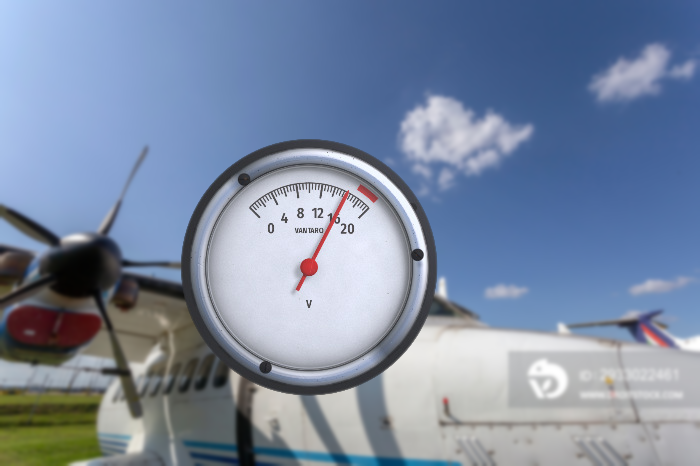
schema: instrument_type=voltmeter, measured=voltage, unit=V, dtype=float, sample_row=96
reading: 16
